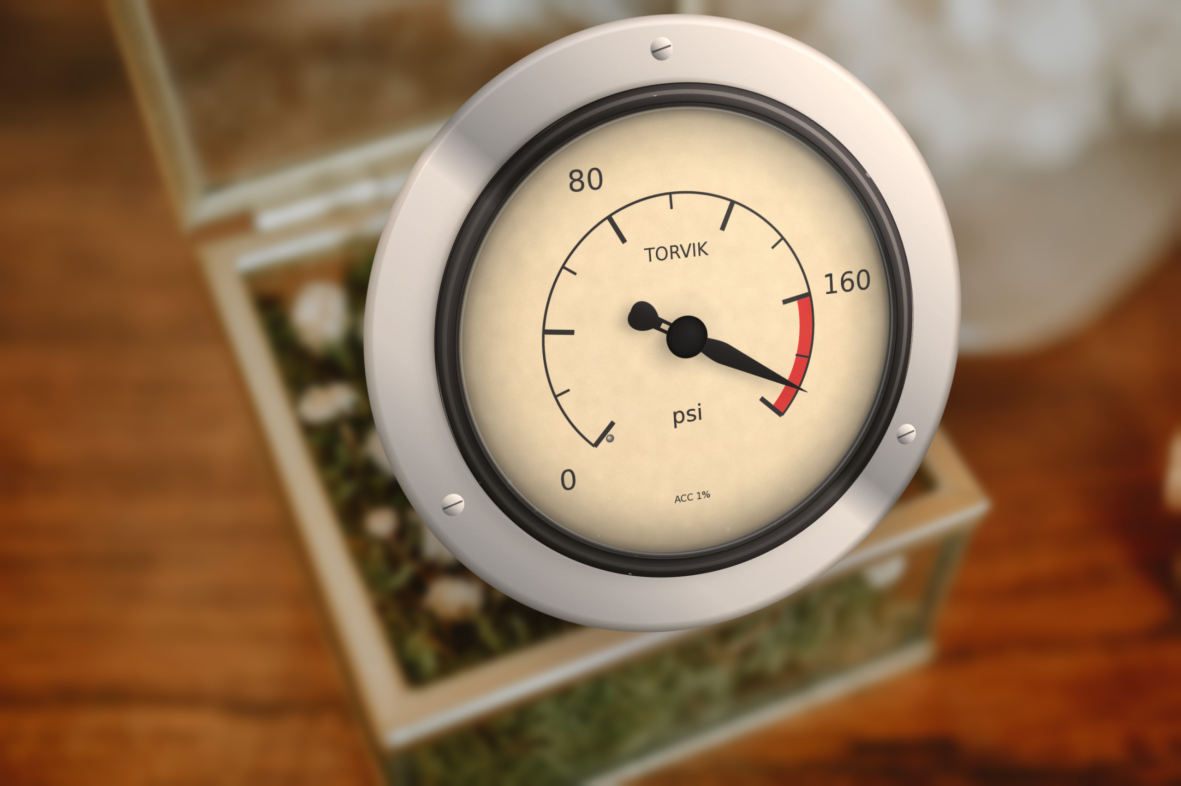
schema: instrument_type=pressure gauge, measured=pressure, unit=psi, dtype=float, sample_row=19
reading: 190
